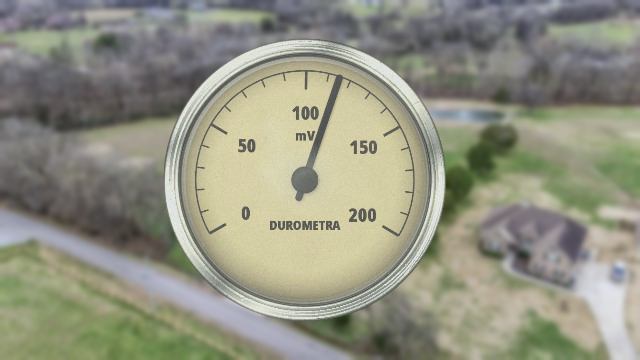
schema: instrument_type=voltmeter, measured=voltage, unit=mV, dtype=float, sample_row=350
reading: 115
